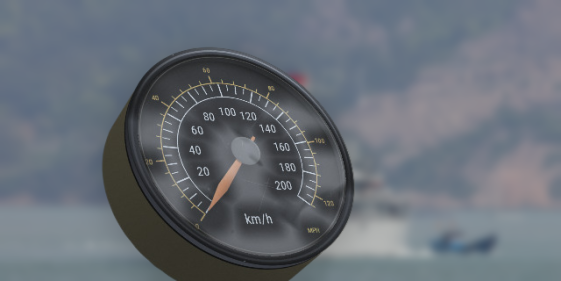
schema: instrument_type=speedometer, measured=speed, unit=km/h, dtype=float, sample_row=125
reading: 0
